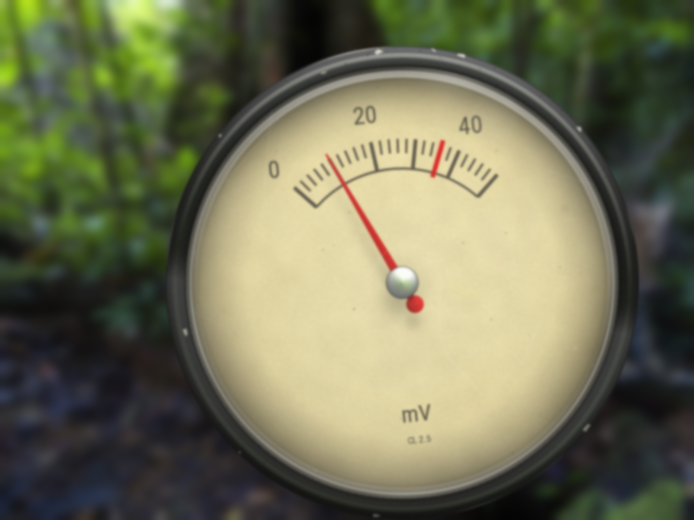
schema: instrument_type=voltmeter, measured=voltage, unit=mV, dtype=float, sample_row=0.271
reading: 10
